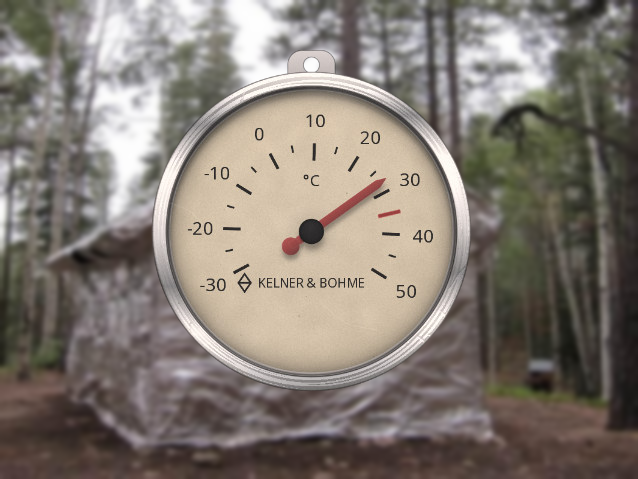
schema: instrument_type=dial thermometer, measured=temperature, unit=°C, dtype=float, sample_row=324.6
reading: 27.5
